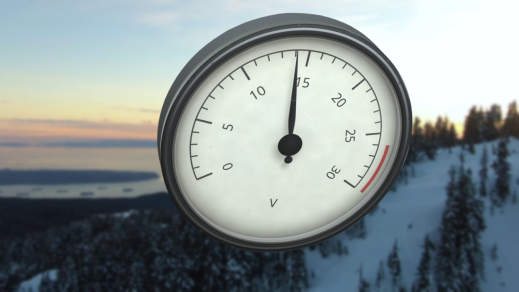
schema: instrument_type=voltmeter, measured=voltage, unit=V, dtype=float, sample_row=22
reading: 14
